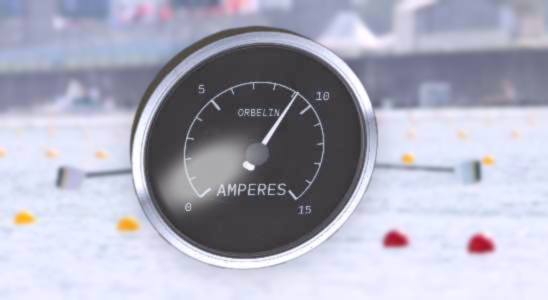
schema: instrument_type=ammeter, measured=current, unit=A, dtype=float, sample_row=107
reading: 9
